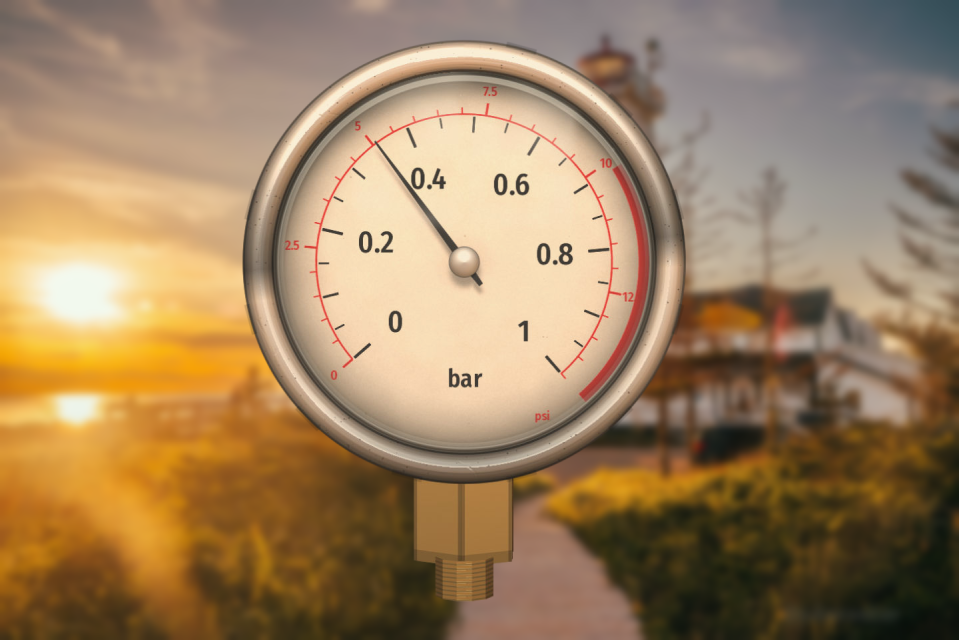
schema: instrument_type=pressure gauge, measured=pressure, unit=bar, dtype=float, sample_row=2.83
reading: 0.35
